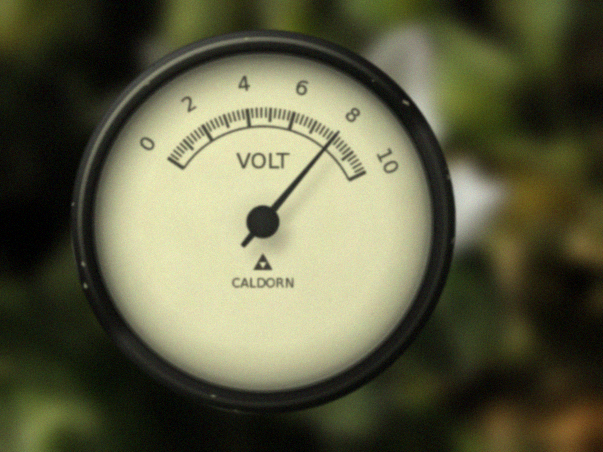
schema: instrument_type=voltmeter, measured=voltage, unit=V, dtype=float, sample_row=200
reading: 8
